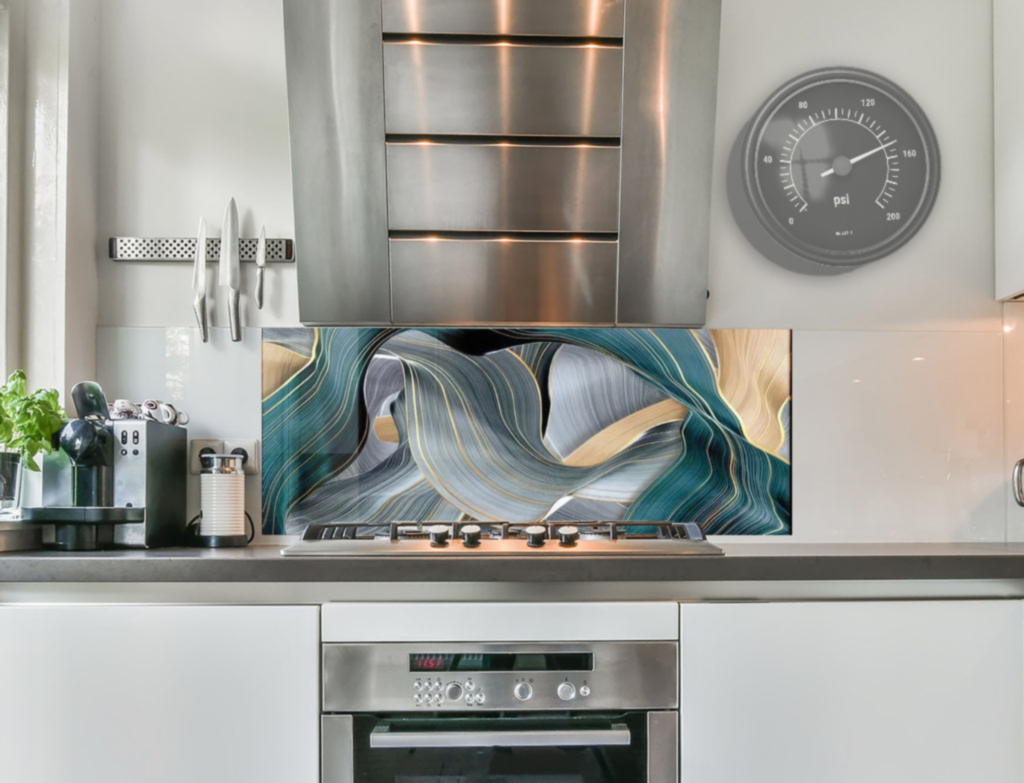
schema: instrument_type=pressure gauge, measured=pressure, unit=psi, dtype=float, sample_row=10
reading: 150
